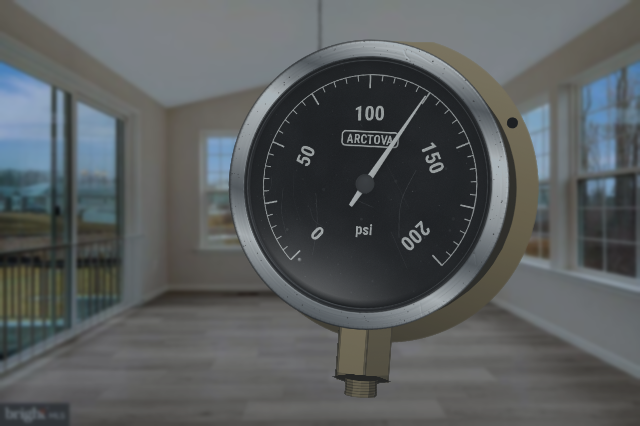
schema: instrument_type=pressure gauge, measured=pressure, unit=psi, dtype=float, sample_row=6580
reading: 125
